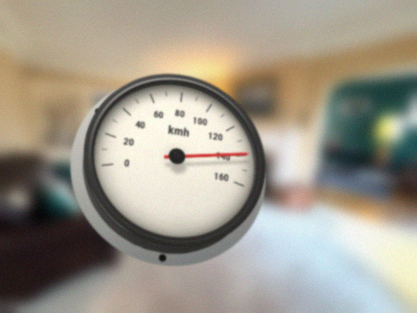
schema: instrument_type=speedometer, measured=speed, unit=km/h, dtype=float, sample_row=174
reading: 140
